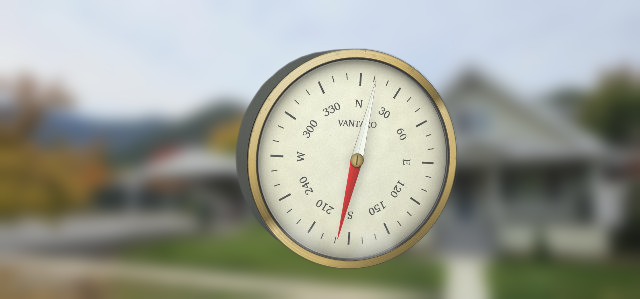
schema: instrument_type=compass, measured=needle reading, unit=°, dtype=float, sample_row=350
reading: 190
